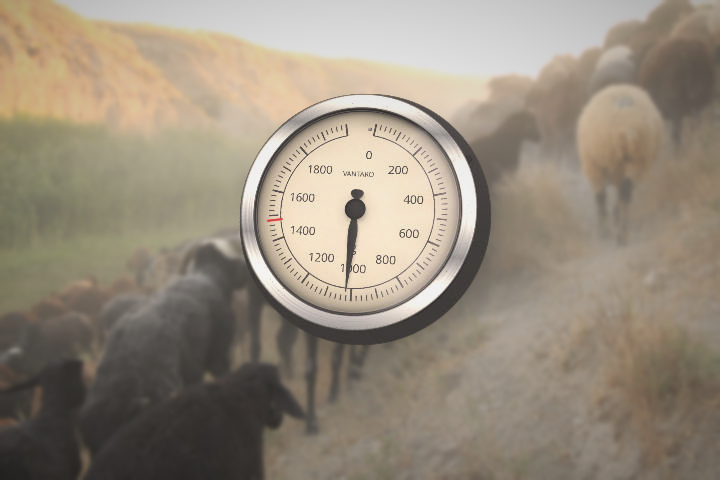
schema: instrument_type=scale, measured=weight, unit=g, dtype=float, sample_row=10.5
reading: 1020
